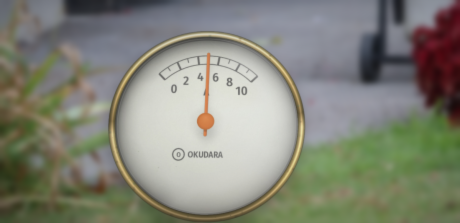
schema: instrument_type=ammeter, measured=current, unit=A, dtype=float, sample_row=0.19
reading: 5
